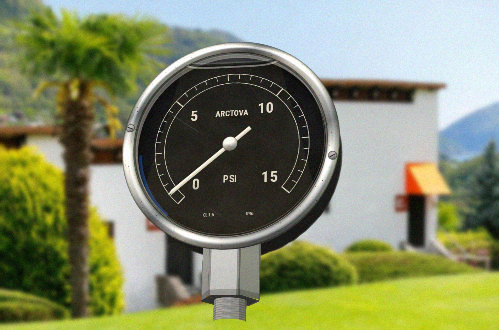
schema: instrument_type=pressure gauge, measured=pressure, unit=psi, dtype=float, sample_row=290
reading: 0.5
